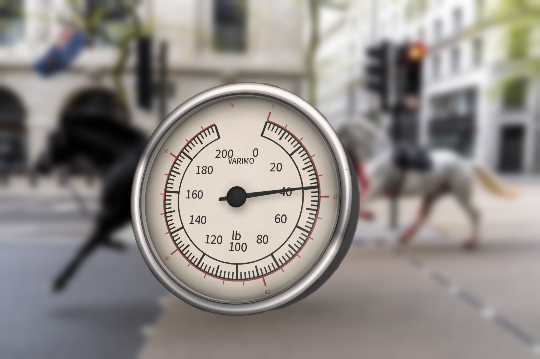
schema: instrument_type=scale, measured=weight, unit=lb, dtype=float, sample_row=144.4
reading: 40
